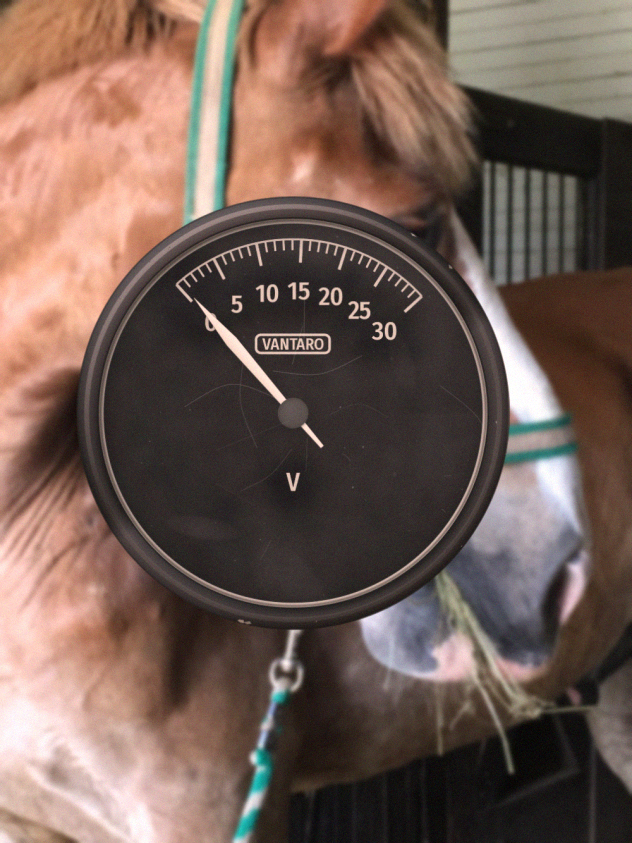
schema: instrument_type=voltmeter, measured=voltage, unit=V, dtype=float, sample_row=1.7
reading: 0.5
